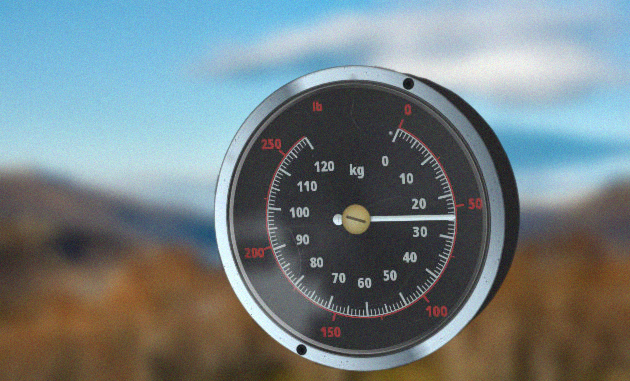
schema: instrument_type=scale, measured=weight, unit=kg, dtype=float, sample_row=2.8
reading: 25
